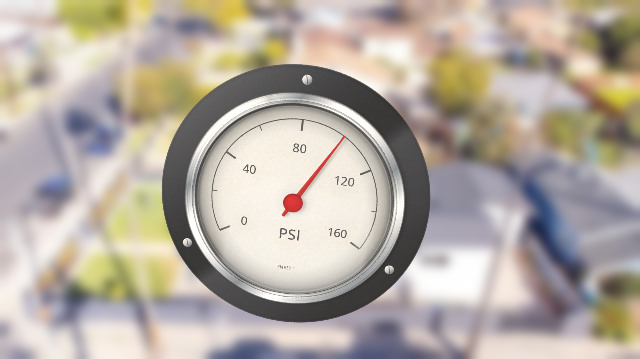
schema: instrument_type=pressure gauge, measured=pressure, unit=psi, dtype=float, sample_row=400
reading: 100
